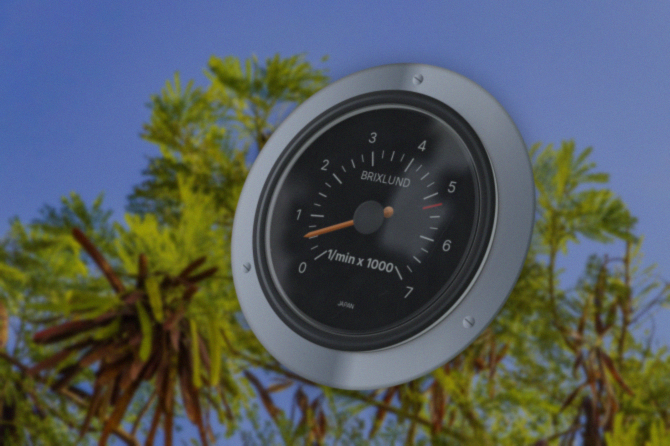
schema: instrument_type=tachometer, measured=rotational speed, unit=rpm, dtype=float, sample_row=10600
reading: 500
